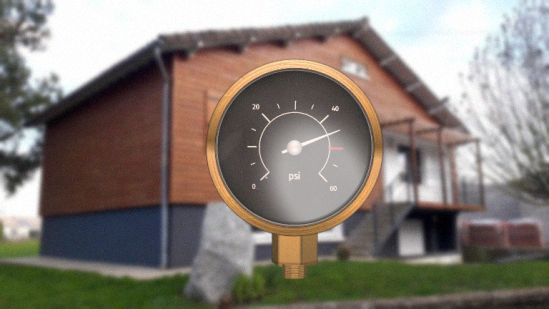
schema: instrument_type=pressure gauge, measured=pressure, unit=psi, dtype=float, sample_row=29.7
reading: 45
